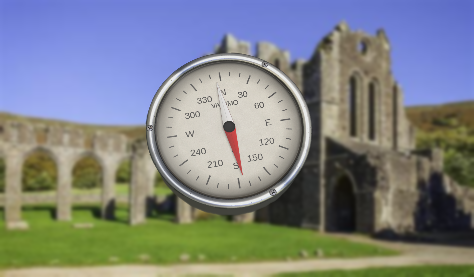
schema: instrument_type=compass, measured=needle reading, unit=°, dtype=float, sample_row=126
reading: 175
